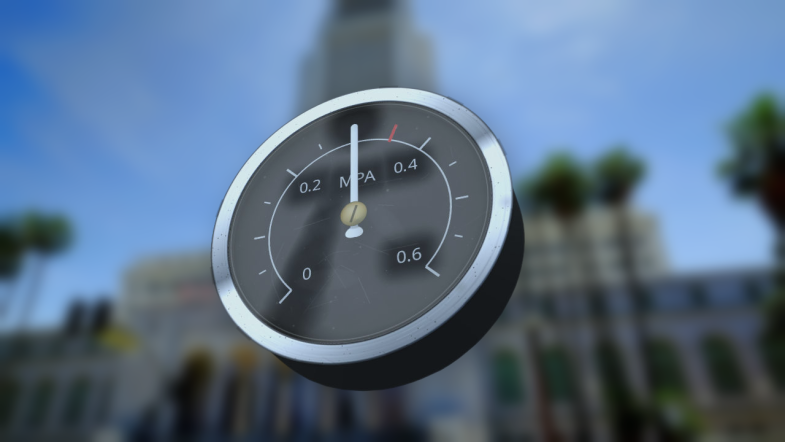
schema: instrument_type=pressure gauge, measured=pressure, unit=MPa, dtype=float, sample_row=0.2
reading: 0.3
